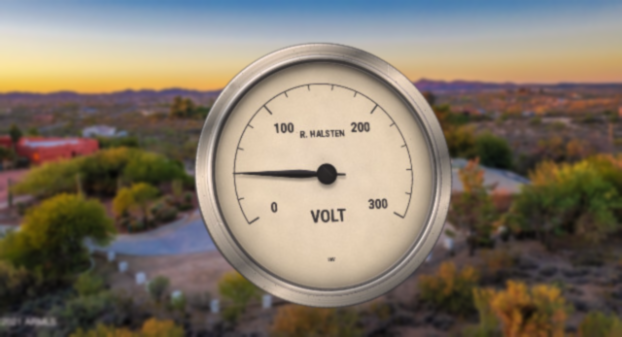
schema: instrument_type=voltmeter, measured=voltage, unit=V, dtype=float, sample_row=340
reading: 40
